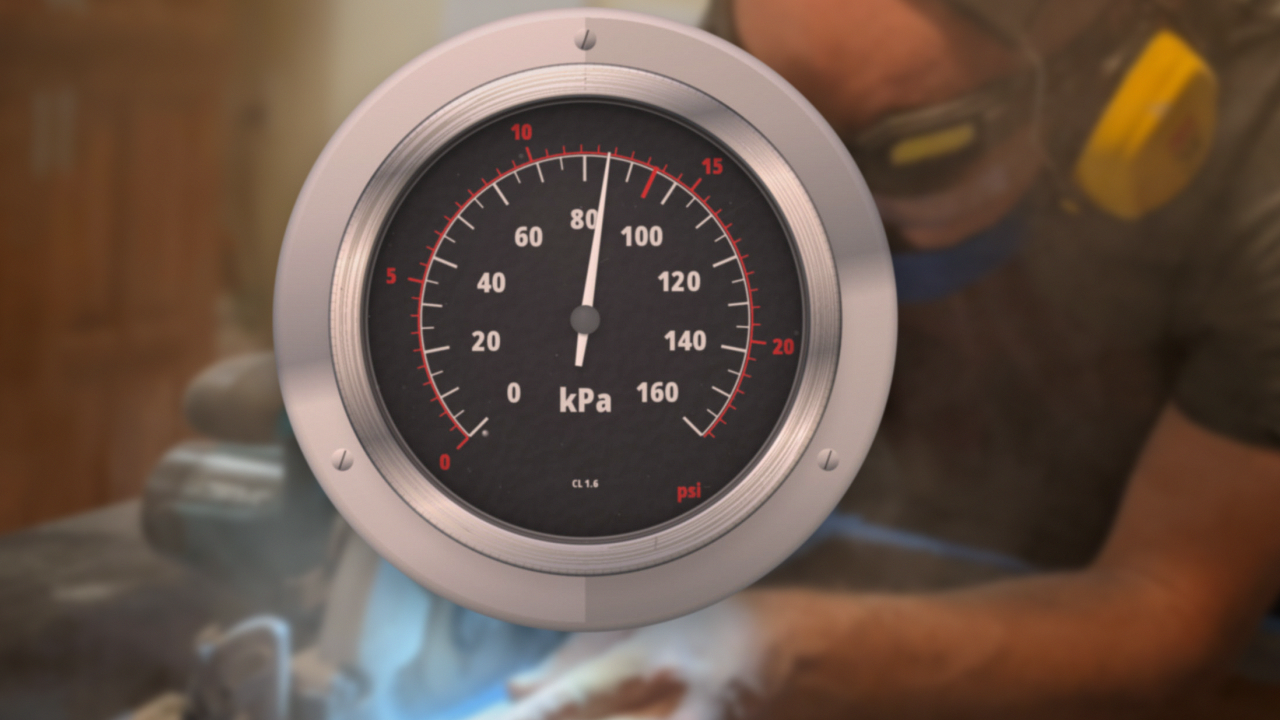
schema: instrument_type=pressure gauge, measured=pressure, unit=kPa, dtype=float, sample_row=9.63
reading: 85
